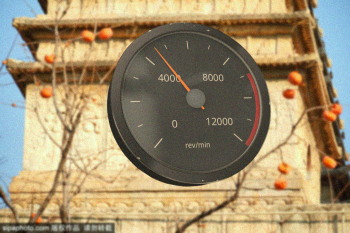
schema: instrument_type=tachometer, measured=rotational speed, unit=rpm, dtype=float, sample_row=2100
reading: 4500
